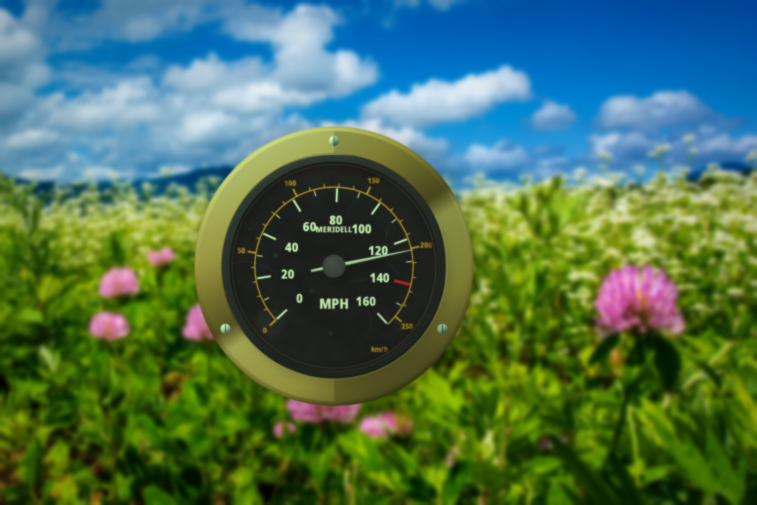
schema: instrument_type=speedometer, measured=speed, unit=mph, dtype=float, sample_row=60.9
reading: 125
